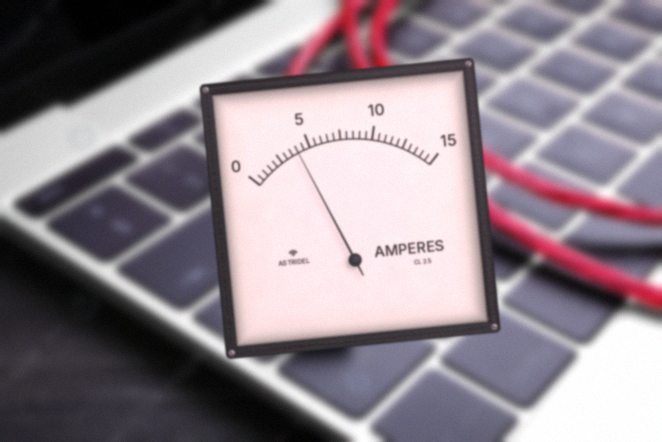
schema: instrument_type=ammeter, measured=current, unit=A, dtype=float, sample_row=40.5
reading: 4
